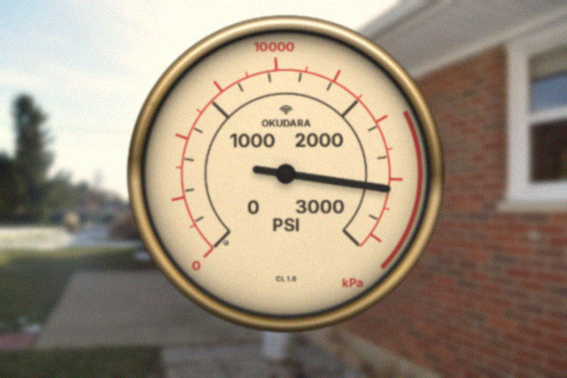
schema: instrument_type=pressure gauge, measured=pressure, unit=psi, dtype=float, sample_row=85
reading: 2600
